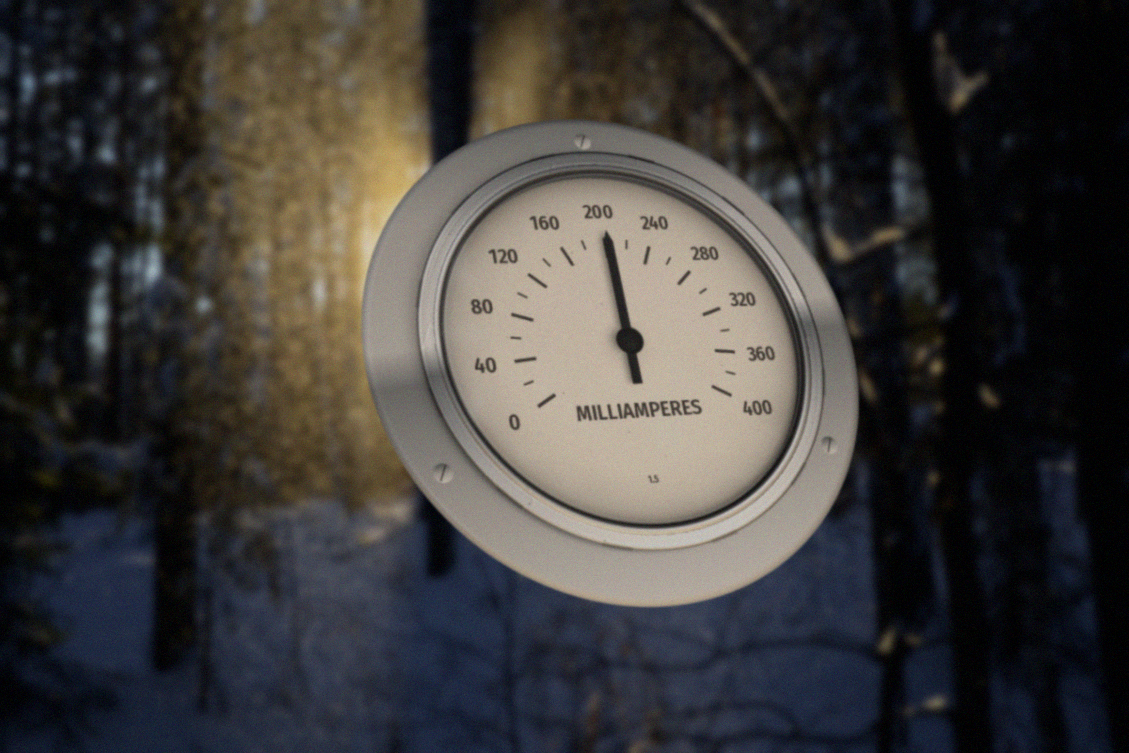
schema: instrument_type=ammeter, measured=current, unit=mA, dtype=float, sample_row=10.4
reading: 200
